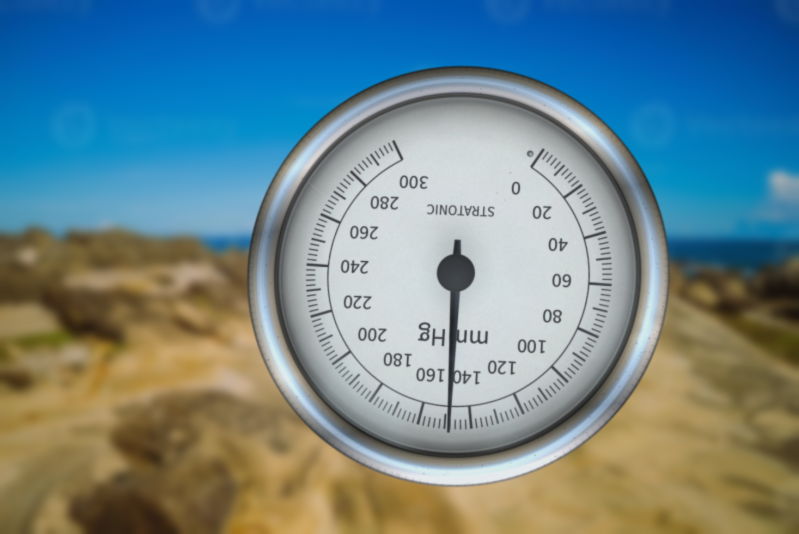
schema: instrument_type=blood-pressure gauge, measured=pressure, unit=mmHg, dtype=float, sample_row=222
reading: 148
